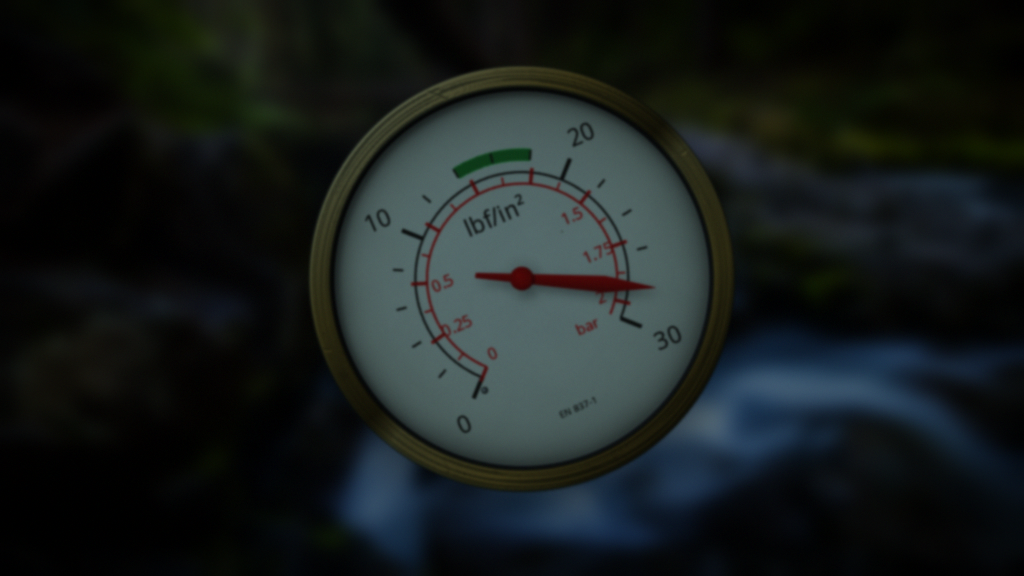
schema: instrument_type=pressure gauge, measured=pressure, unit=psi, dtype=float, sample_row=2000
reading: 28
